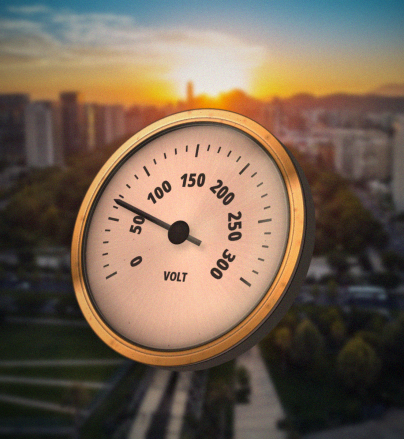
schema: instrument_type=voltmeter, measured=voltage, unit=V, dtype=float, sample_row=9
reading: 65
